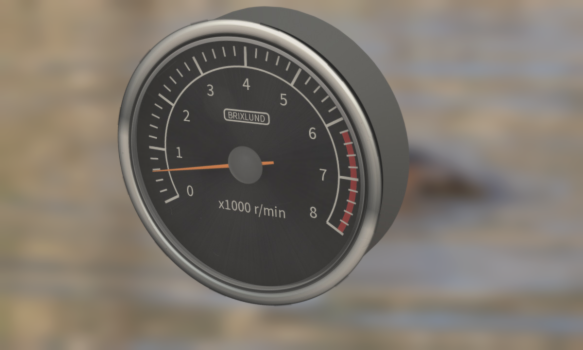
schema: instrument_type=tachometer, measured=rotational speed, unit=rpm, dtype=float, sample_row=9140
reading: 600
